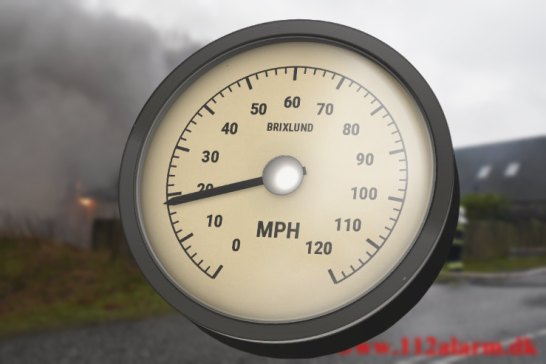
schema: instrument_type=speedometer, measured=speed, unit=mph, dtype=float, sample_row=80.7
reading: 18
